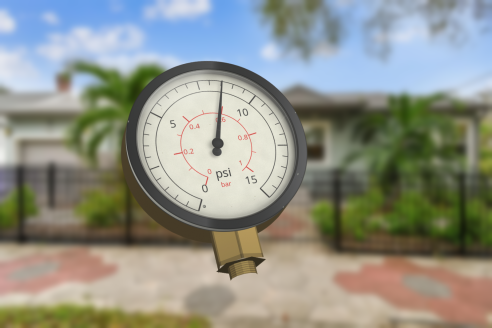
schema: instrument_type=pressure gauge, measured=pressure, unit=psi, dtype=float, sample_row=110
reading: 8.5
